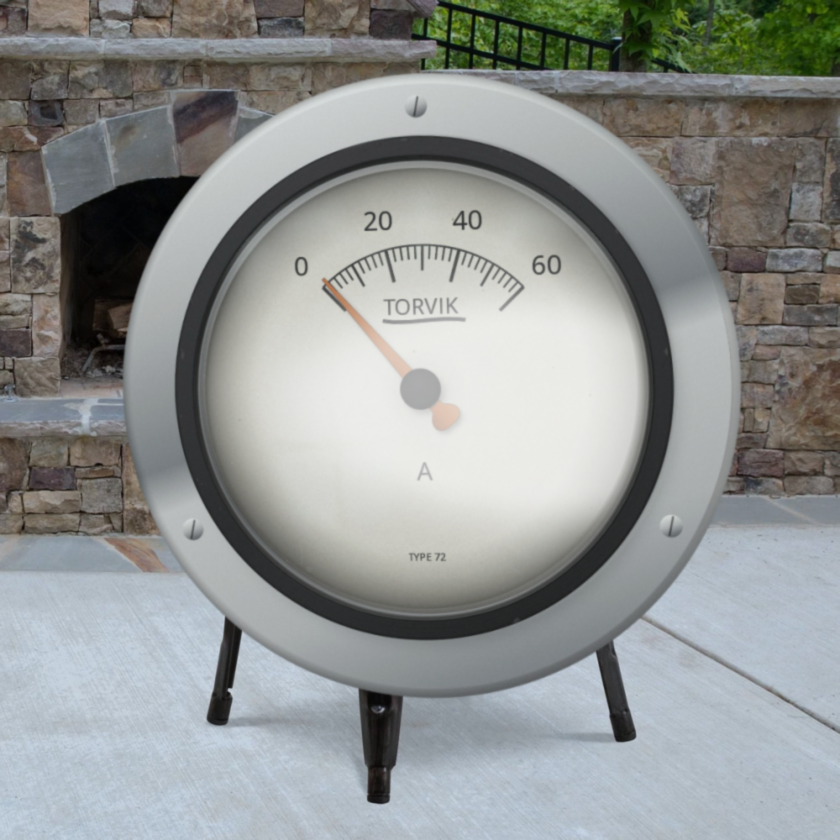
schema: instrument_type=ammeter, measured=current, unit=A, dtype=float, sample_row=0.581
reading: 2
